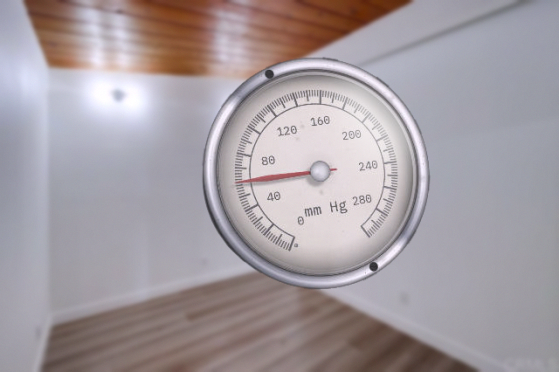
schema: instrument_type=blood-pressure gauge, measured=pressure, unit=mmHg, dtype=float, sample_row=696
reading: 60
